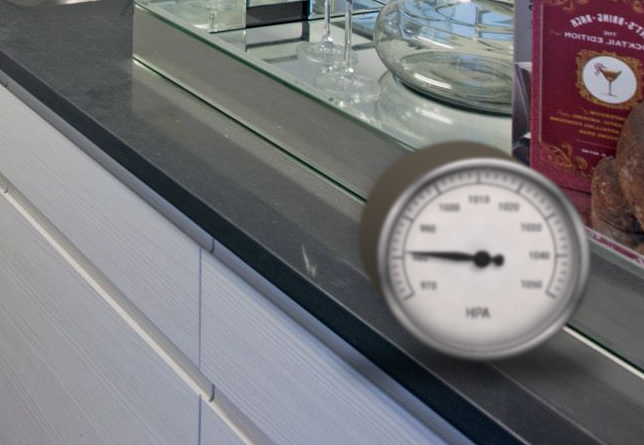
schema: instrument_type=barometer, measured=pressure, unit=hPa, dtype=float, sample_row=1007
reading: 982
